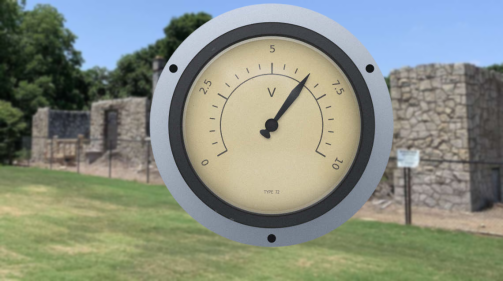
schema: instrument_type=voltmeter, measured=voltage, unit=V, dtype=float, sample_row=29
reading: 6.5
